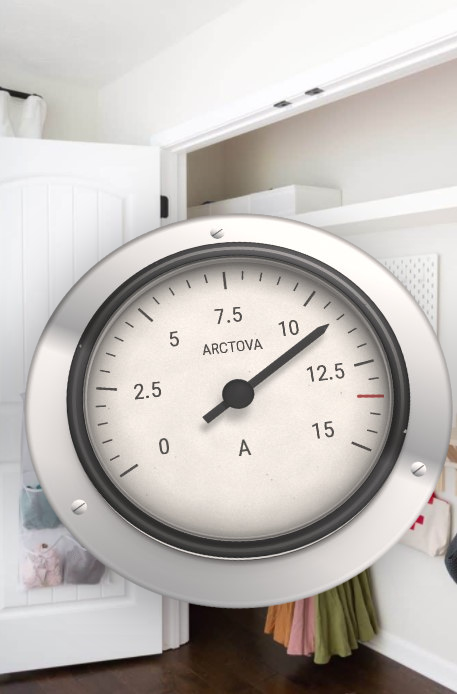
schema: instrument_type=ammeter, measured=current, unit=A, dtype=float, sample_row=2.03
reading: 11
